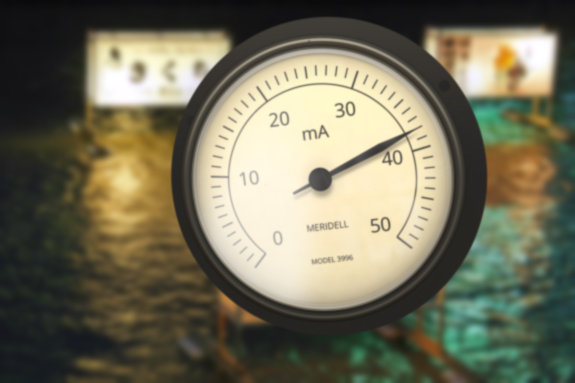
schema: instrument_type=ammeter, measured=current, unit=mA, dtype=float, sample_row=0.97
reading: 38
